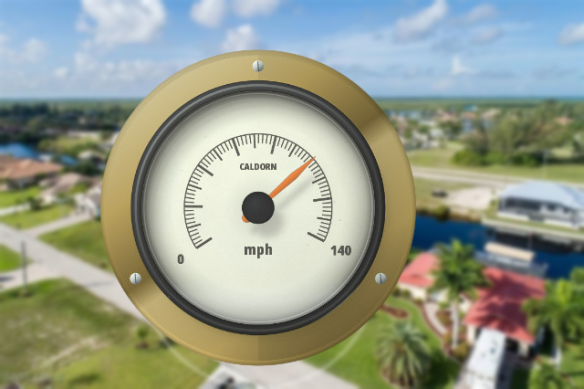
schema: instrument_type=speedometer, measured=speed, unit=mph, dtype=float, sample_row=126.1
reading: 100
